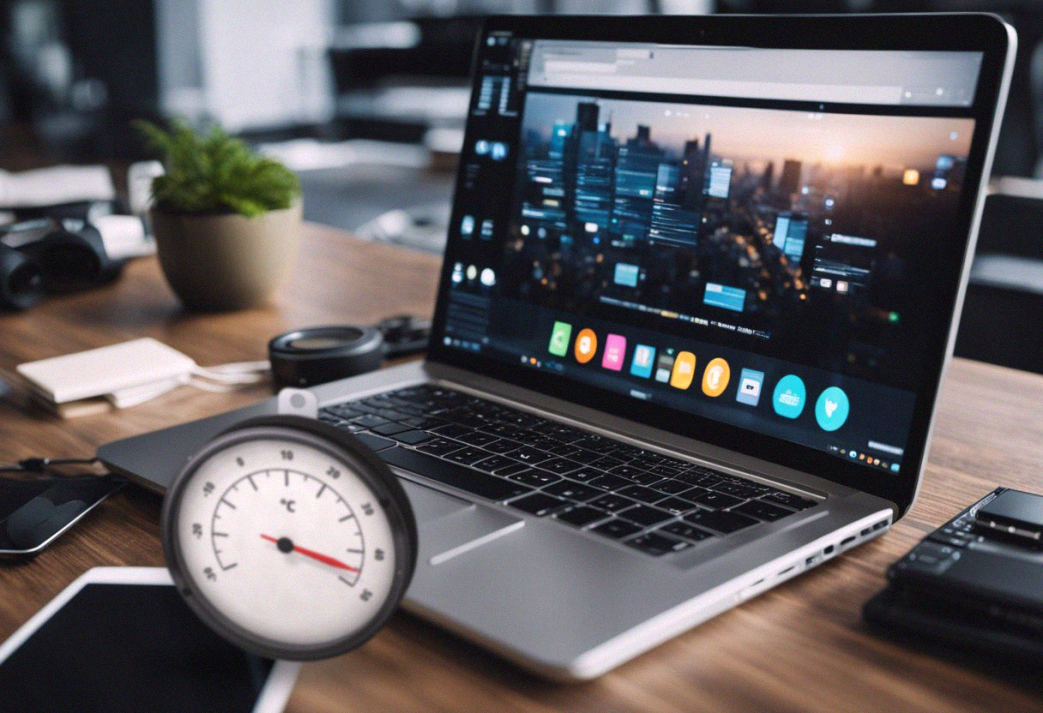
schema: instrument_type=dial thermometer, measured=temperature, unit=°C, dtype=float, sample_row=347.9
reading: 45
